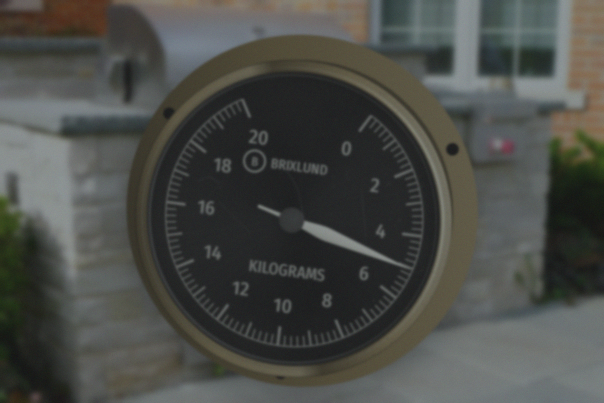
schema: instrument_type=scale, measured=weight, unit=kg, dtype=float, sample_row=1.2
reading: 5
